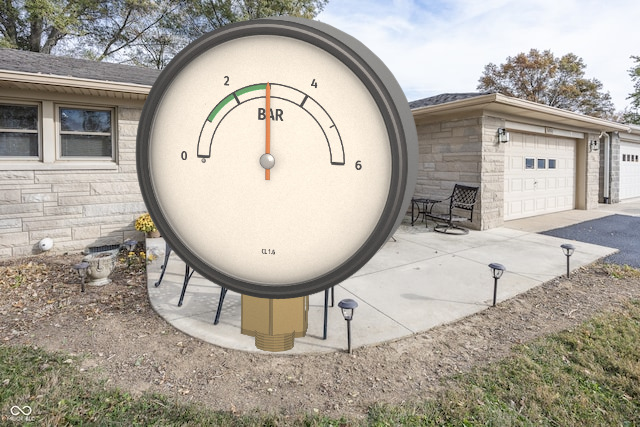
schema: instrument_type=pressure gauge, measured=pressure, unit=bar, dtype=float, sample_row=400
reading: 3
